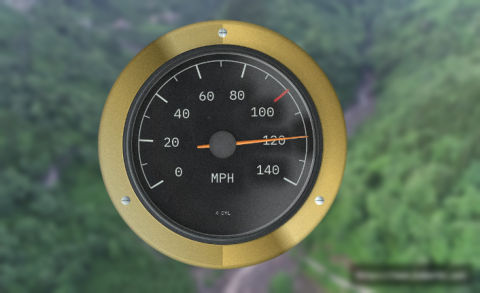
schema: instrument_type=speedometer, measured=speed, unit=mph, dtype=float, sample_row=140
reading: 120
